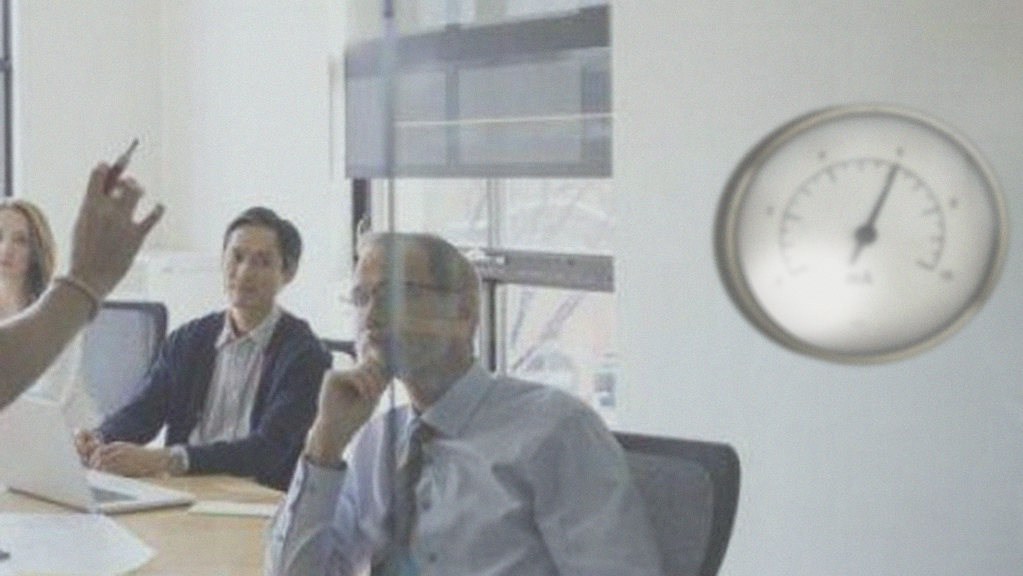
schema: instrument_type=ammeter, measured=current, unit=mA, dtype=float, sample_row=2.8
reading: 6
